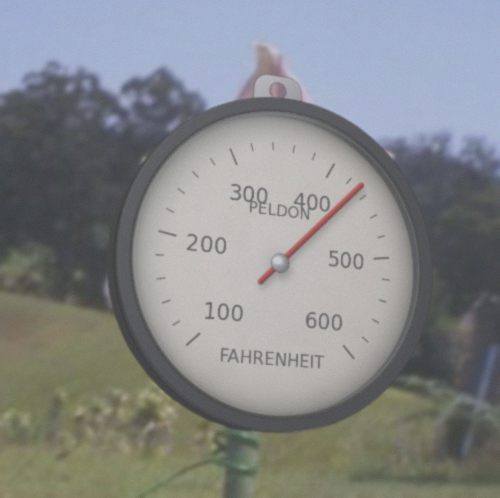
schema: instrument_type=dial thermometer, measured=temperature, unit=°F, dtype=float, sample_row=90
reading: 430
